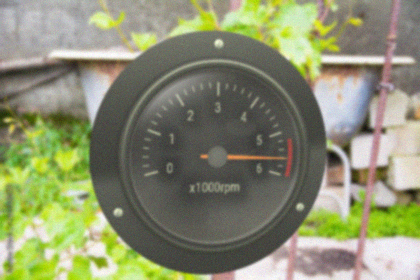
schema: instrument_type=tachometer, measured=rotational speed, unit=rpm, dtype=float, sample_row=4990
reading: 5600
